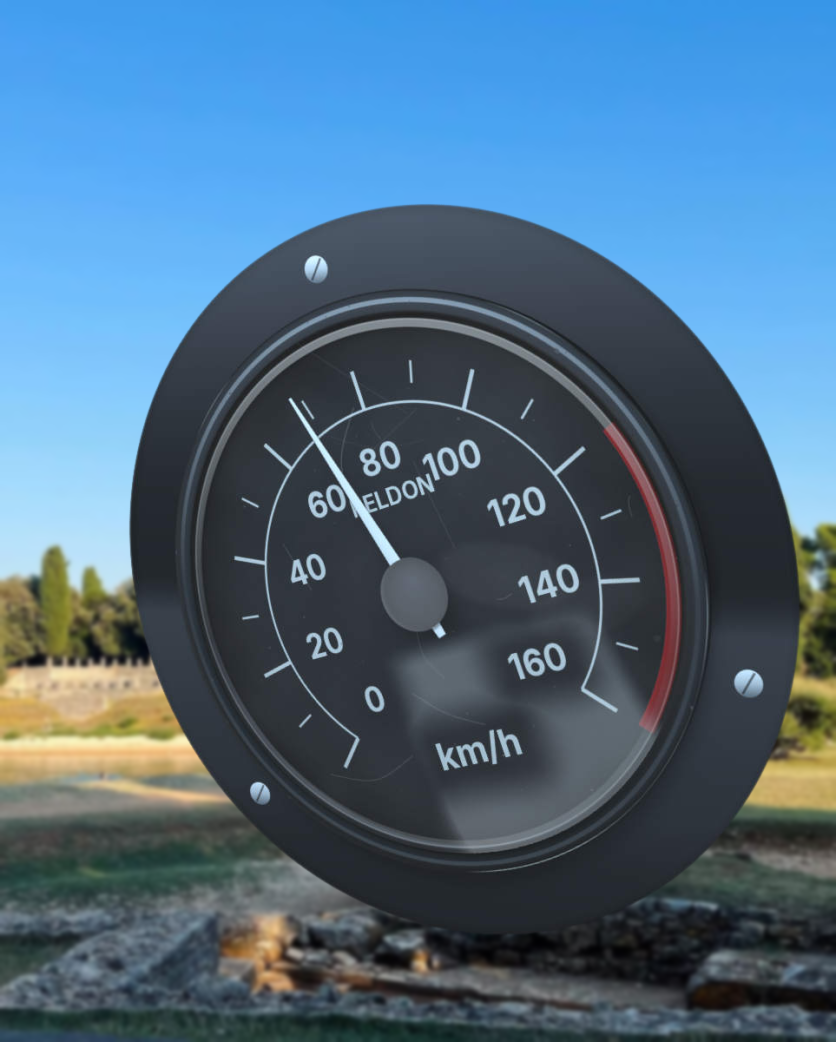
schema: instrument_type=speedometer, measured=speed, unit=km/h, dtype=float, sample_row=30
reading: 70
